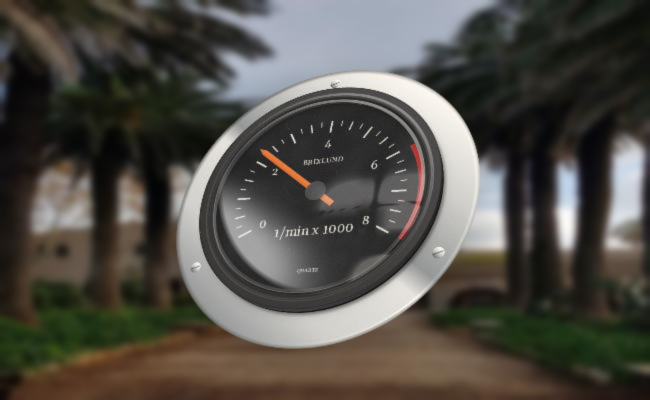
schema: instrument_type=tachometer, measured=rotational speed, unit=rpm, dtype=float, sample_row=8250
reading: 2250
